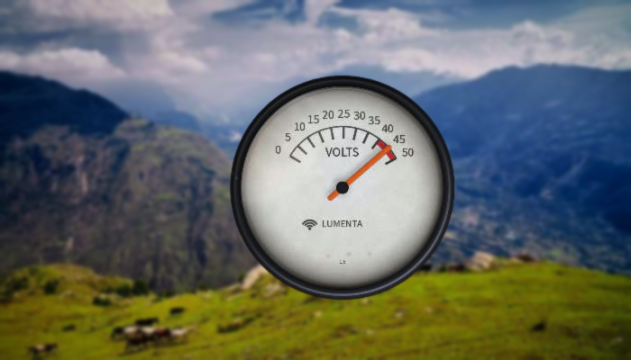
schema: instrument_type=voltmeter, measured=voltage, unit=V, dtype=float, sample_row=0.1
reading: 45
